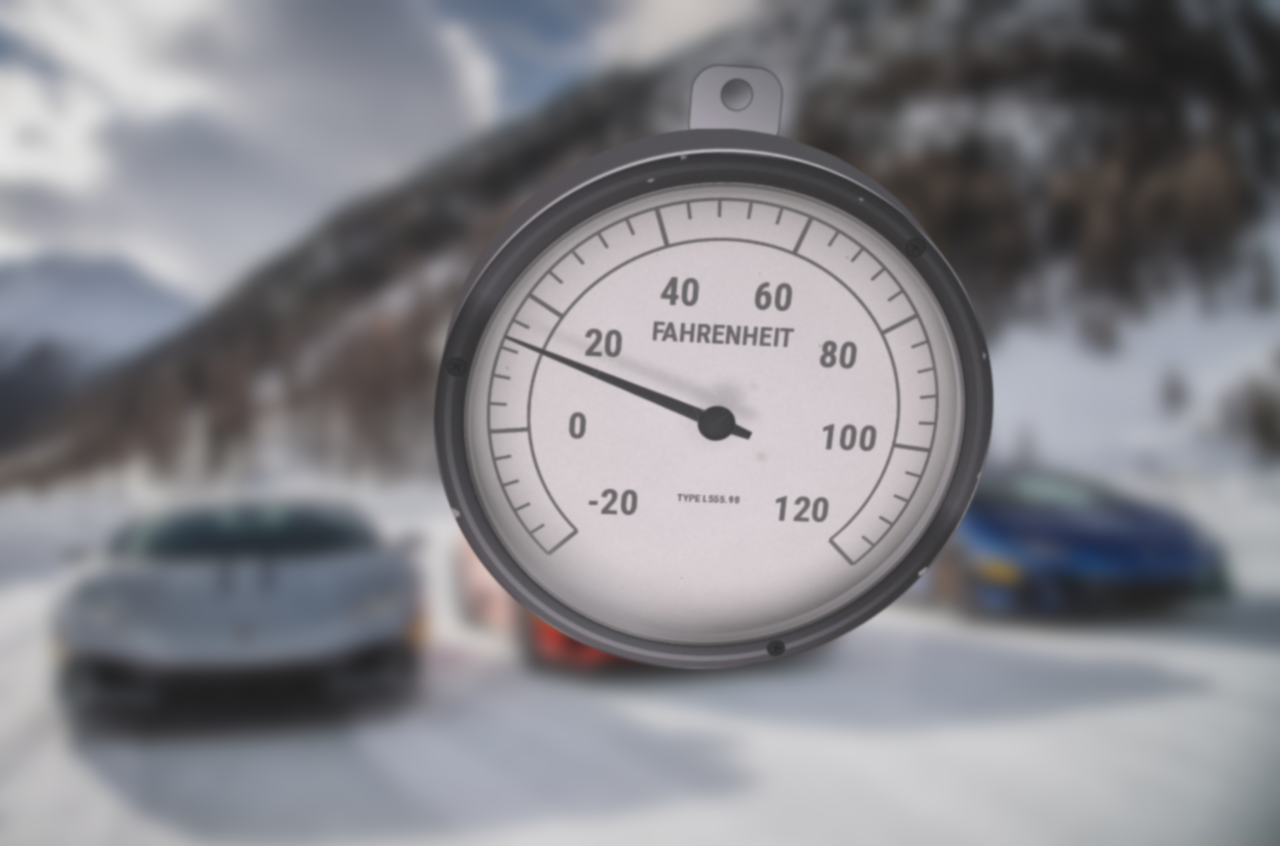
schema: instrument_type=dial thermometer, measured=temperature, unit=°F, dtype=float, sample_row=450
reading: 14
